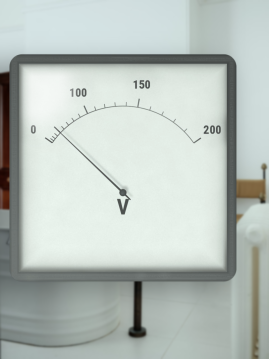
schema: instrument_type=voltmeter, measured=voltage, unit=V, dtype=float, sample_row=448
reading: 50
